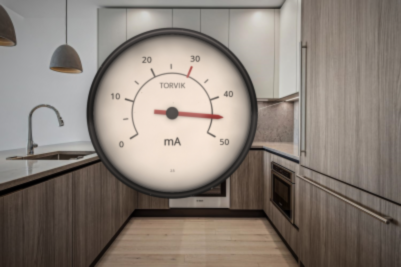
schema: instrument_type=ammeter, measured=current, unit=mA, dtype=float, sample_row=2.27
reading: 45
